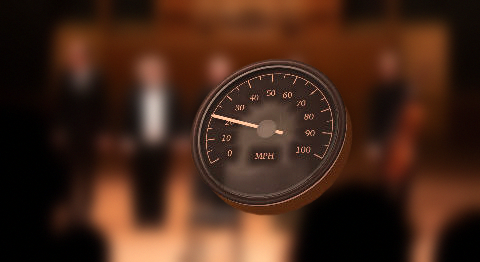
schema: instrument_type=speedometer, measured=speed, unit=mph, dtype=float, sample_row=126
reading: 20
